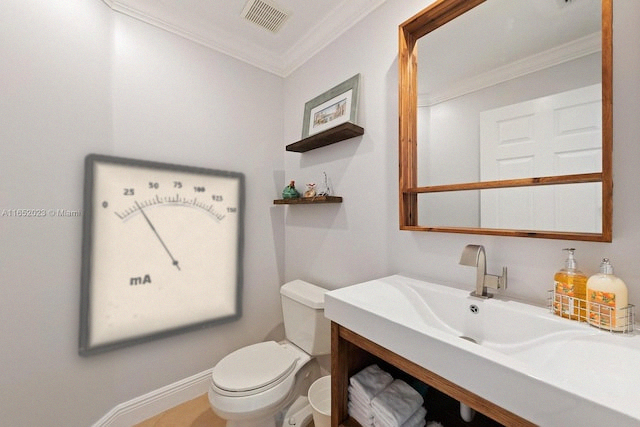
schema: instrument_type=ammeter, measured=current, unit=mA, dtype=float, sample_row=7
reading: 25
